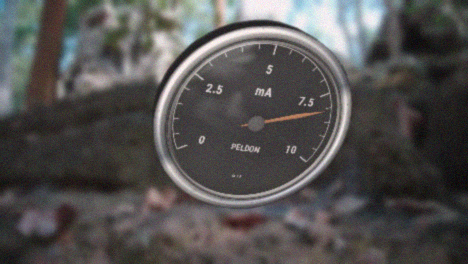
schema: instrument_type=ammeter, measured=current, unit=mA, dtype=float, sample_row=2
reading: 8
